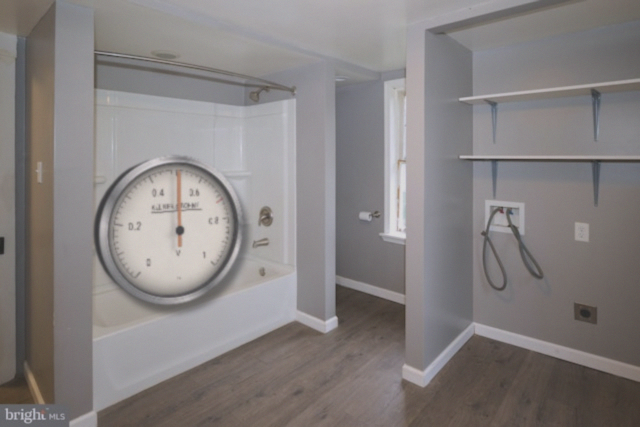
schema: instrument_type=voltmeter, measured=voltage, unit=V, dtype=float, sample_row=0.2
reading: 0.5
